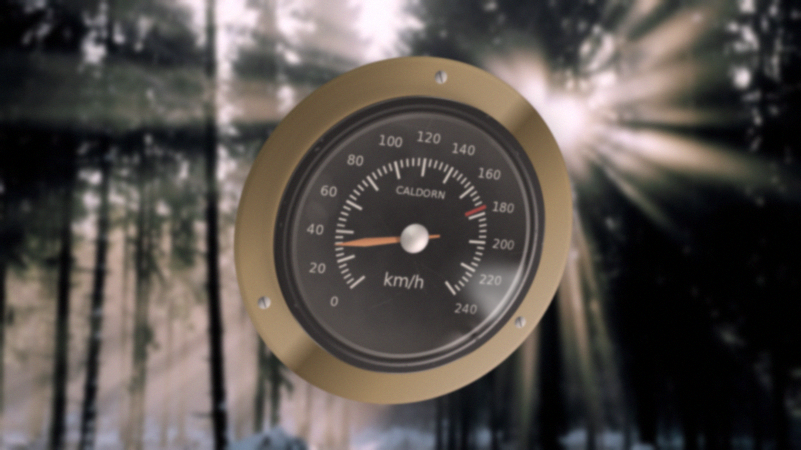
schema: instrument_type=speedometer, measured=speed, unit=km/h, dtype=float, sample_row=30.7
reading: 32
